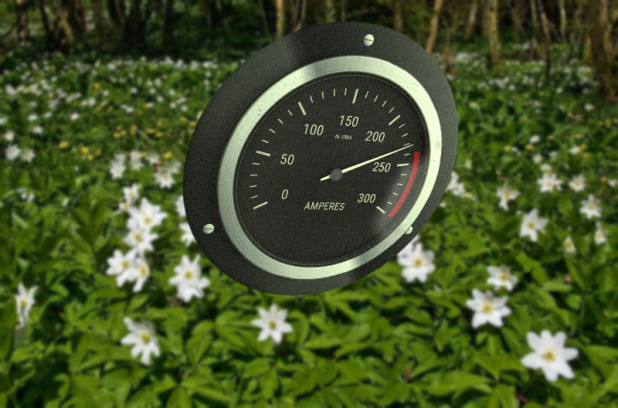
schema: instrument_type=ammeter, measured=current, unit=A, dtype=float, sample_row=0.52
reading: 230
